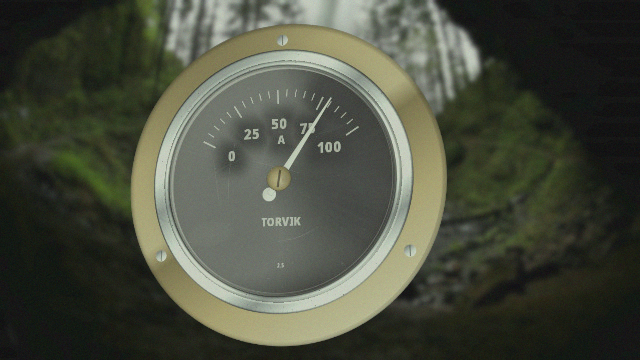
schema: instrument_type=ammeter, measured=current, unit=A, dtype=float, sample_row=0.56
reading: 80
